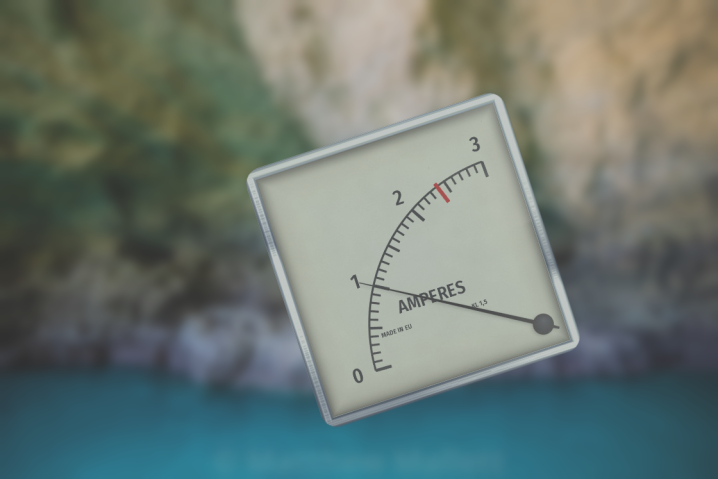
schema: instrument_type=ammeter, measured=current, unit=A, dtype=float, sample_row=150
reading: 1
